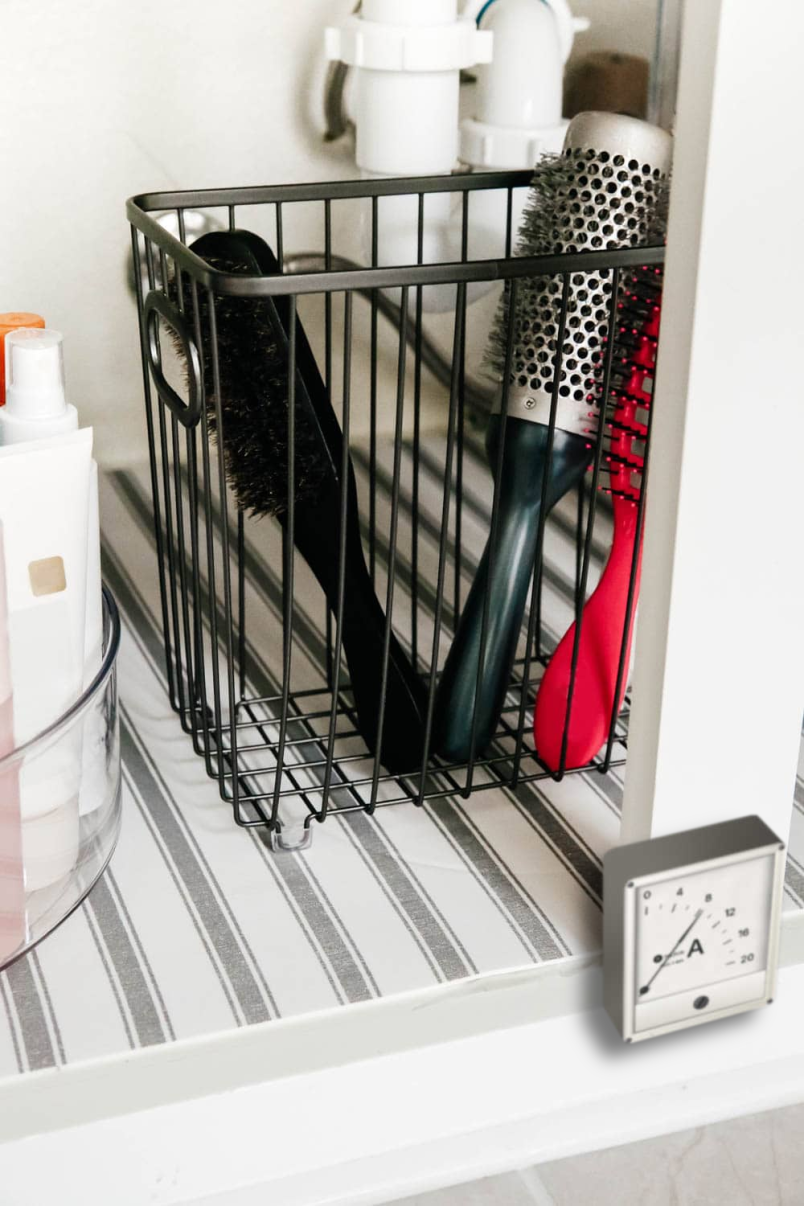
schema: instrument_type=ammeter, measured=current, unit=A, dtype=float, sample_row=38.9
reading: 8
